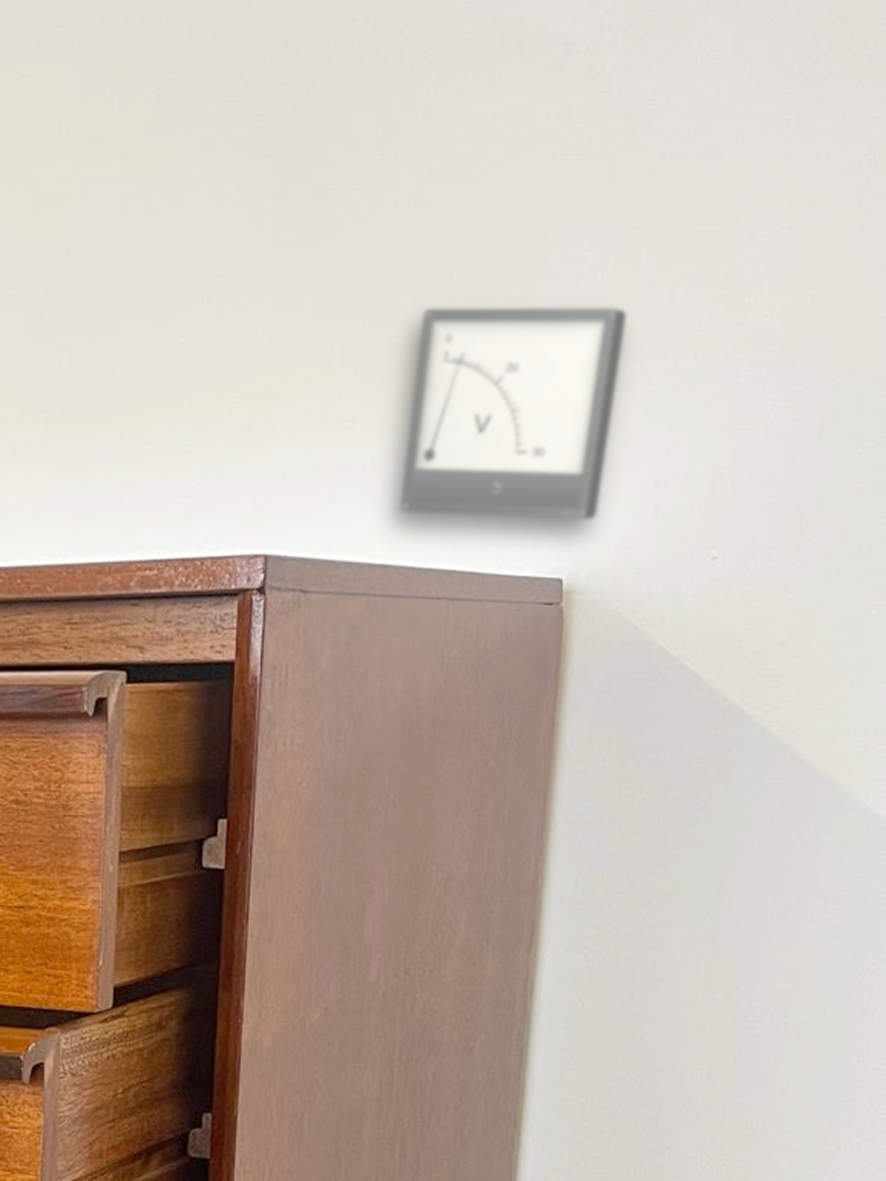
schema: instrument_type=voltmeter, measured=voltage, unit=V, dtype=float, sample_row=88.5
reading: 10
